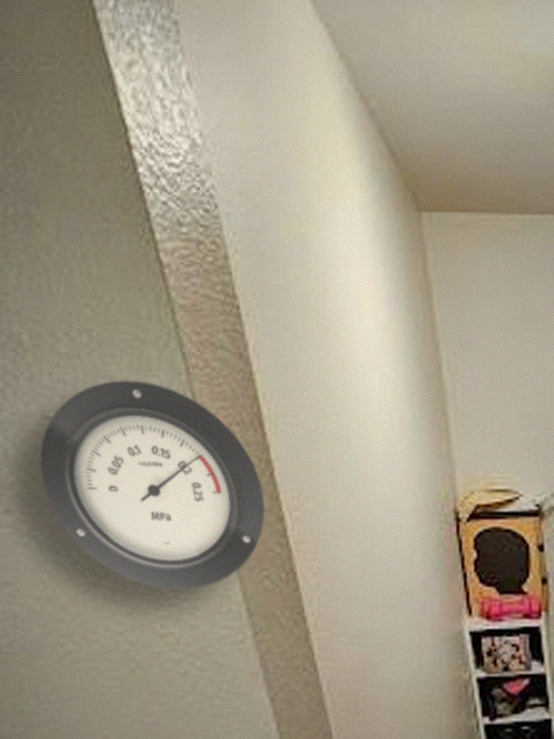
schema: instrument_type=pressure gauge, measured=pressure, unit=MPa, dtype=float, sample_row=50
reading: 0.2
